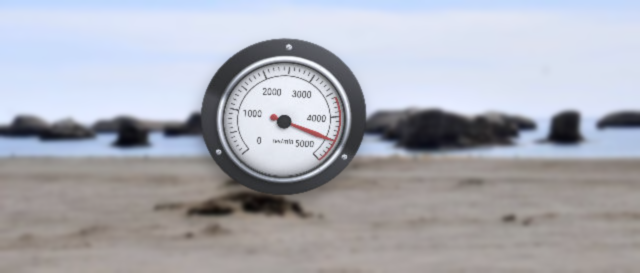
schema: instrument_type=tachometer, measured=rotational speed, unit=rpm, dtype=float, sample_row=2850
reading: 4500
